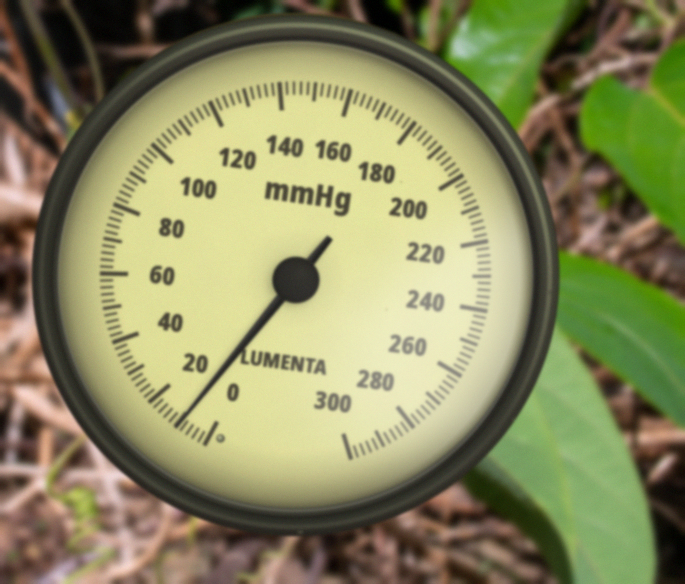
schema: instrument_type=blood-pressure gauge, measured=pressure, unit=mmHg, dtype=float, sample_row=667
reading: 10
